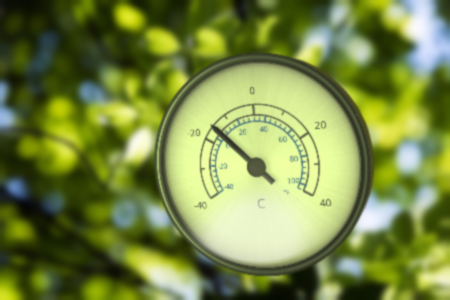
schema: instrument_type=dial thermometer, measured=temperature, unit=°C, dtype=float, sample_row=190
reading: -15
